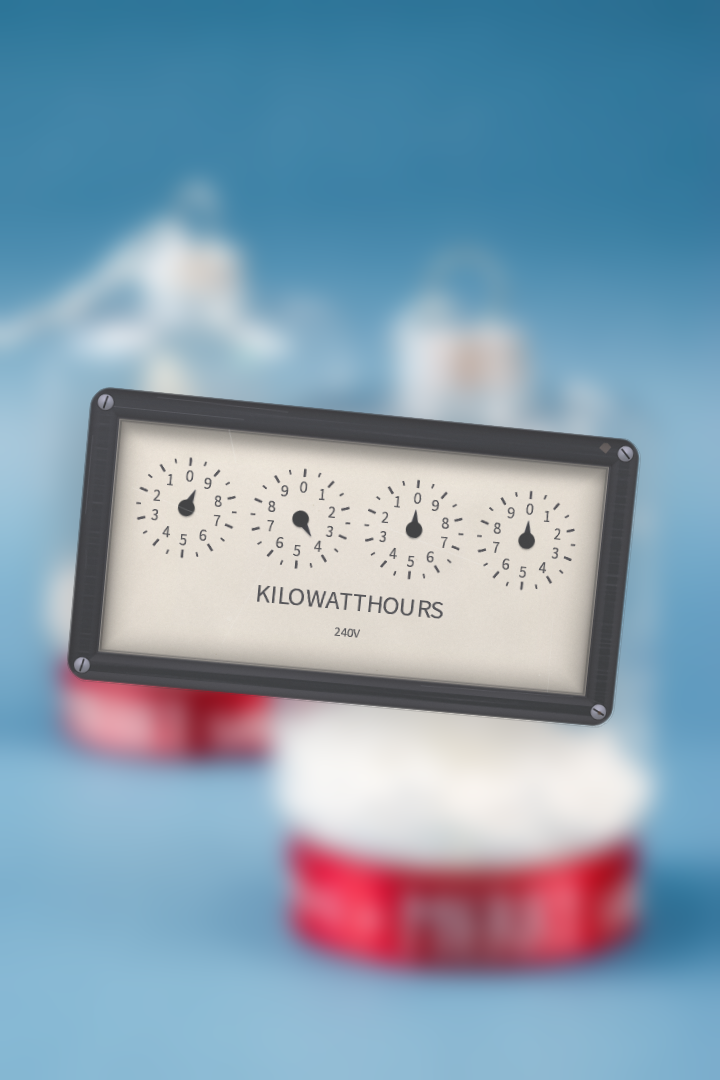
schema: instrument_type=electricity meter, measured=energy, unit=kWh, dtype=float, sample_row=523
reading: 9400
